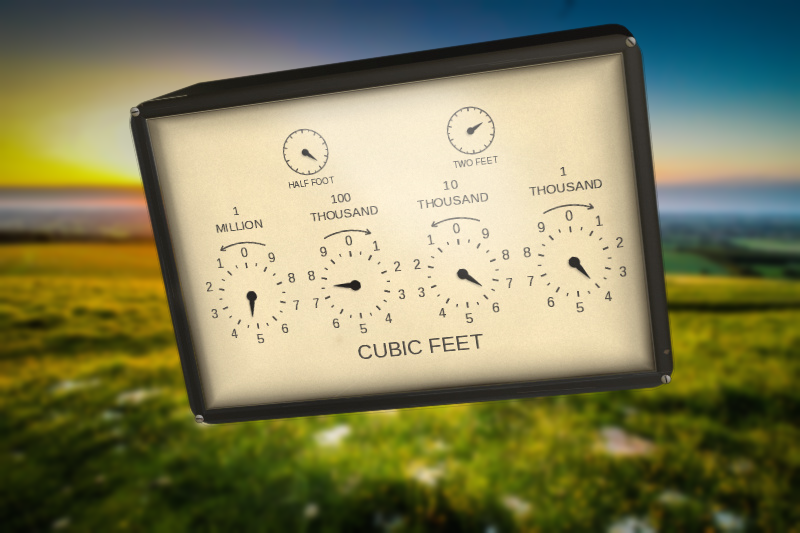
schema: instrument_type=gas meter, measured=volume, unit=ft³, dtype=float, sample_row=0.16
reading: 476400
